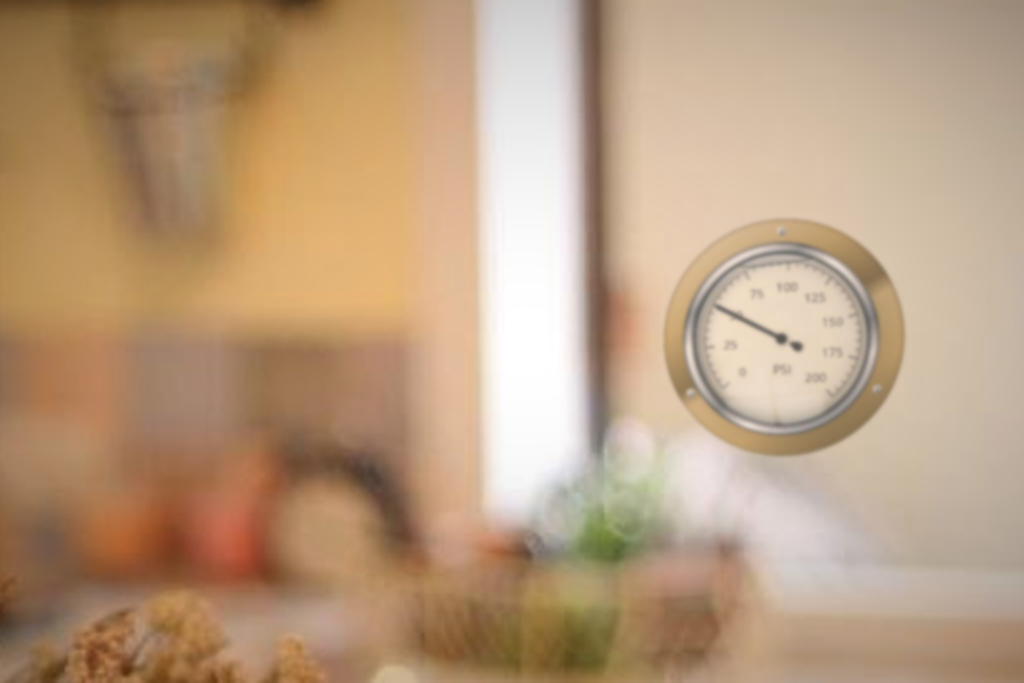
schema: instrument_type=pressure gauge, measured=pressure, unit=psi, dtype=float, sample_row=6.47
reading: 50
